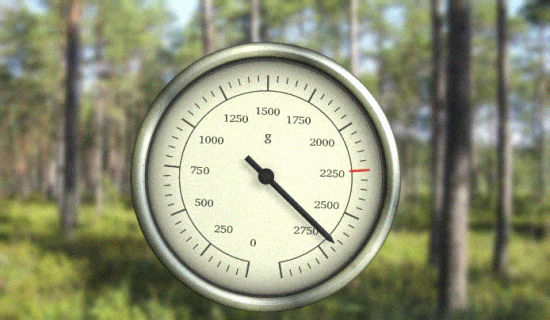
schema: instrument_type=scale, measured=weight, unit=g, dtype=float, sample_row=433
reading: 2675
